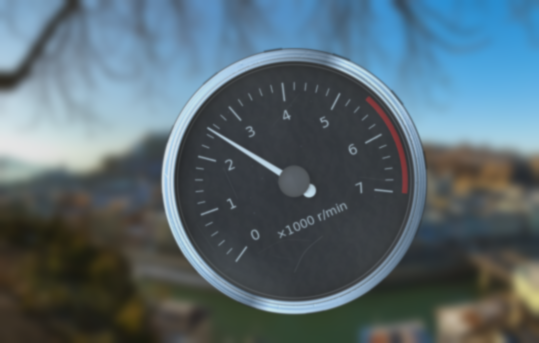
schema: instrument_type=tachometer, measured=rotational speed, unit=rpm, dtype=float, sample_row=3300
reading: 2500
